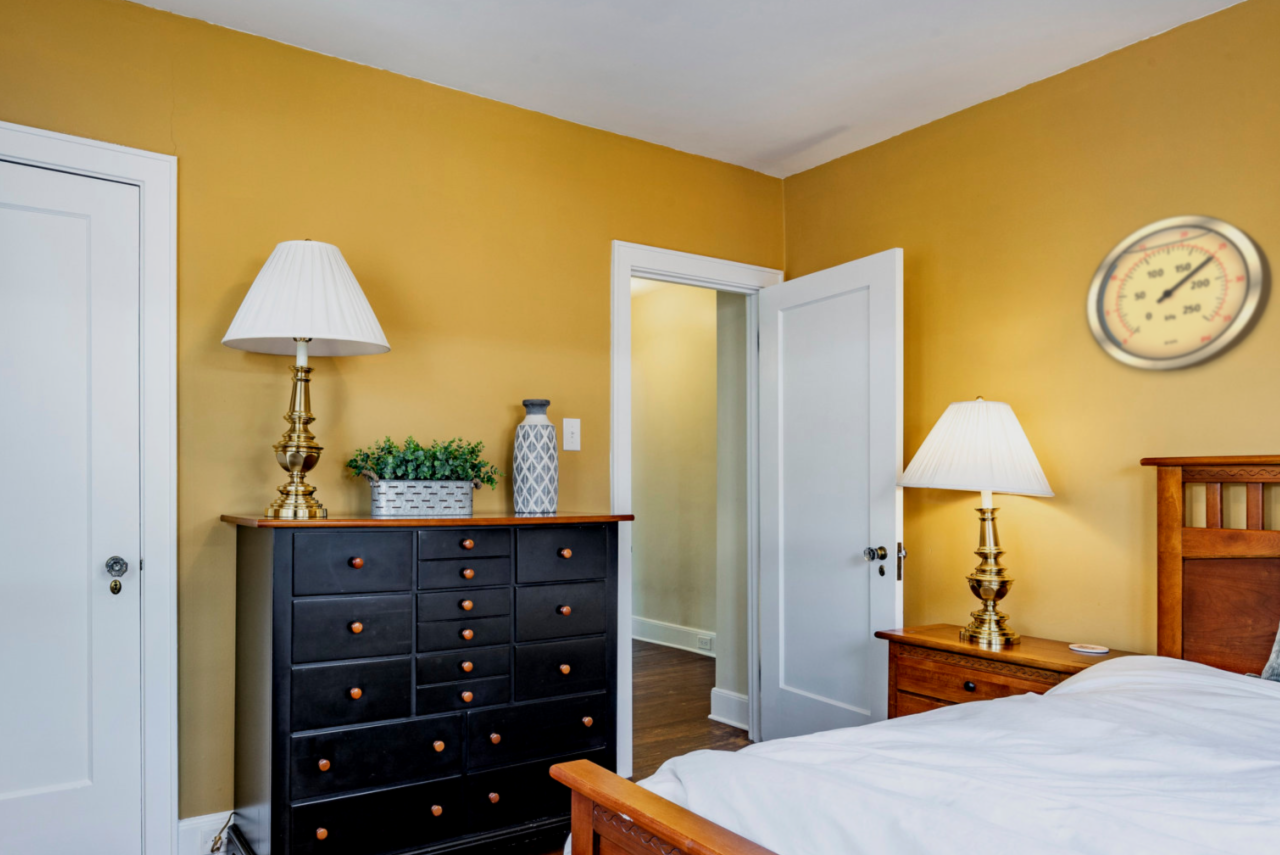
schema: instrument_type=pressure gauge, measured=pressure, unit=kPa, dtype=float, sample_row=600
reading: 175
